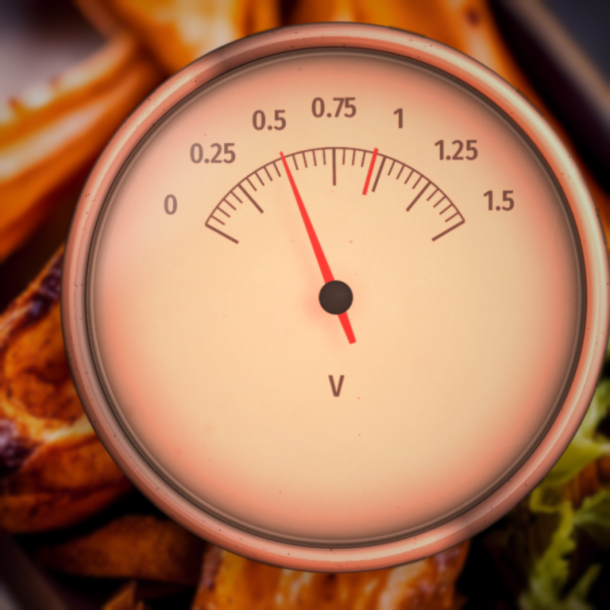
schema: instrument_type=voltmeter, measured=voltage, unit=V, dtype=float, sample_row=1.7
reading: 0.5
